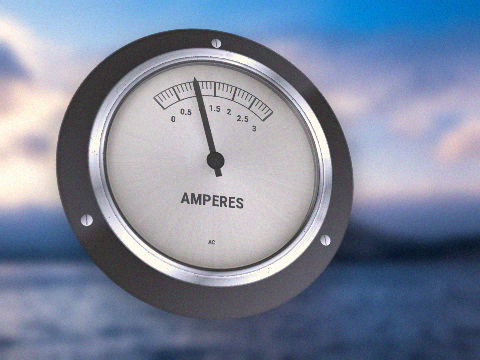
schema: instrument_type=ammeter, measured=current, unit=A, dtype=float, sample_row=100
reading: 1
